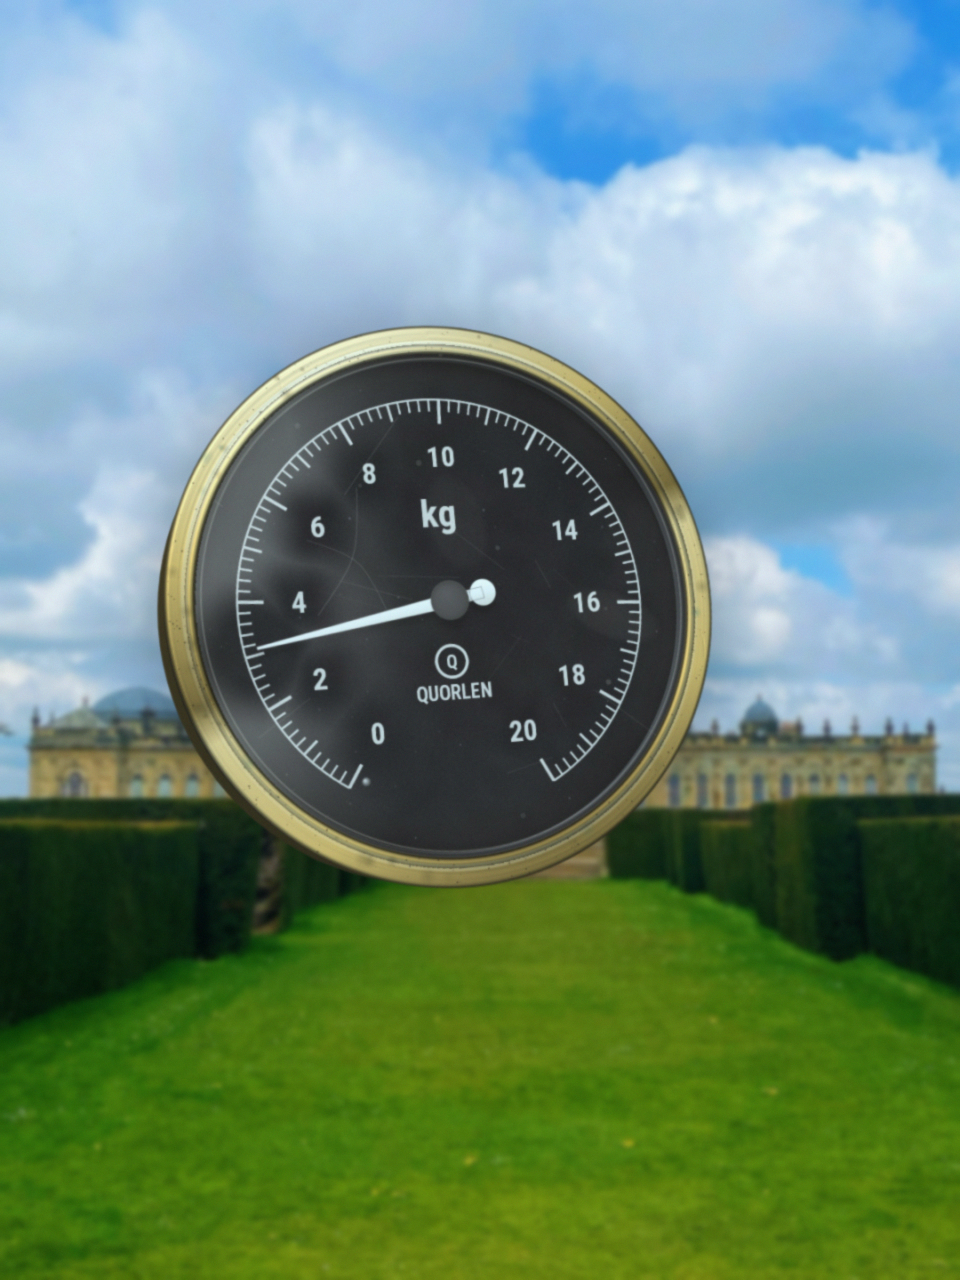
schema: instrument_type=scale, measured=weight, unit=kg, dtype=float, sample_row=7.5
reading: 3.1
